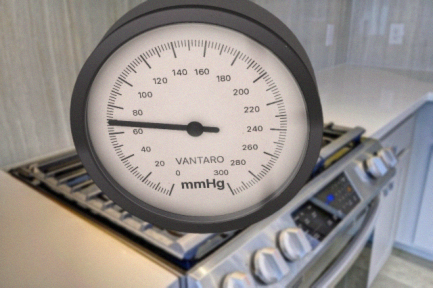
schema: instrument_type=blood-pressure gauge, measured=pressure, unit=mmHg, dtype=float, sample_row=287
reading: 70
